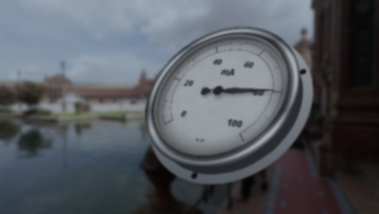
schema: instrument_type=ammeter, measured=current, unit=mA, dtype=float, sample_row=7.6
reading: 80
